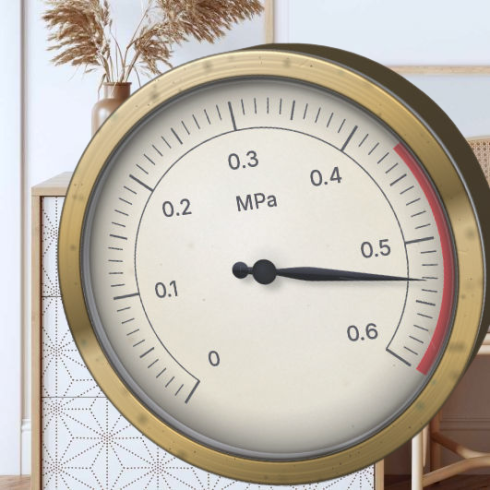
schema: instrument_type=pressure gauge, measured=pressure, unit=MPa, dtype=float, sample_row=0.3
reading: 0.53
